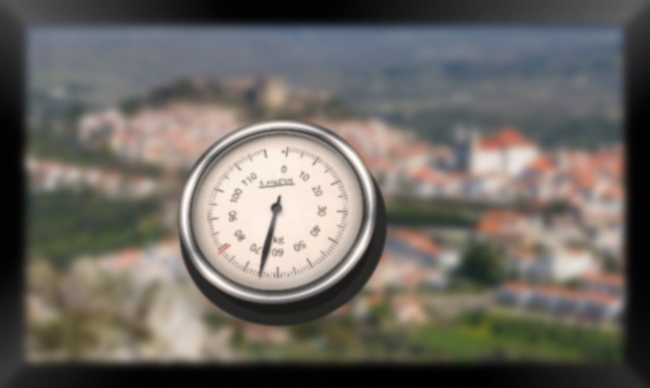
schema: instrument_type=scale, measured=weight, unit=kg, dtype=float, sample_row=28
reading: 65
